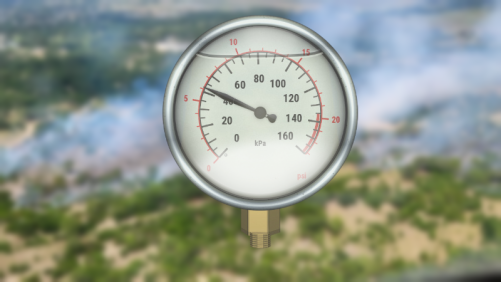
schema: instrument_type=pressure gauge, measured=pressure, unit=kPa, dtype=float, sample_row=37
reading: 42.5
